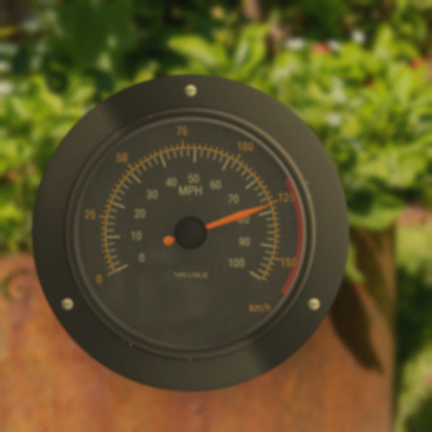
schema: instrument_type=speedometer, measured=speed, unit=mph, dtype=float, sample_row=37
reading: 78
